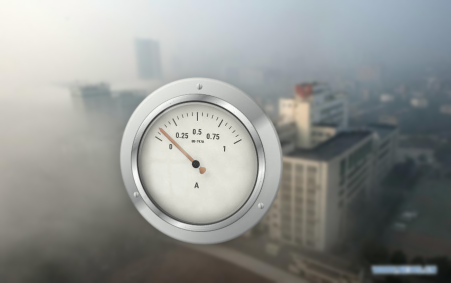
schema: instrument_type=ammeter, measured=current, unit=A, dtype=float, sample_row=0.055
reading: 0.1
